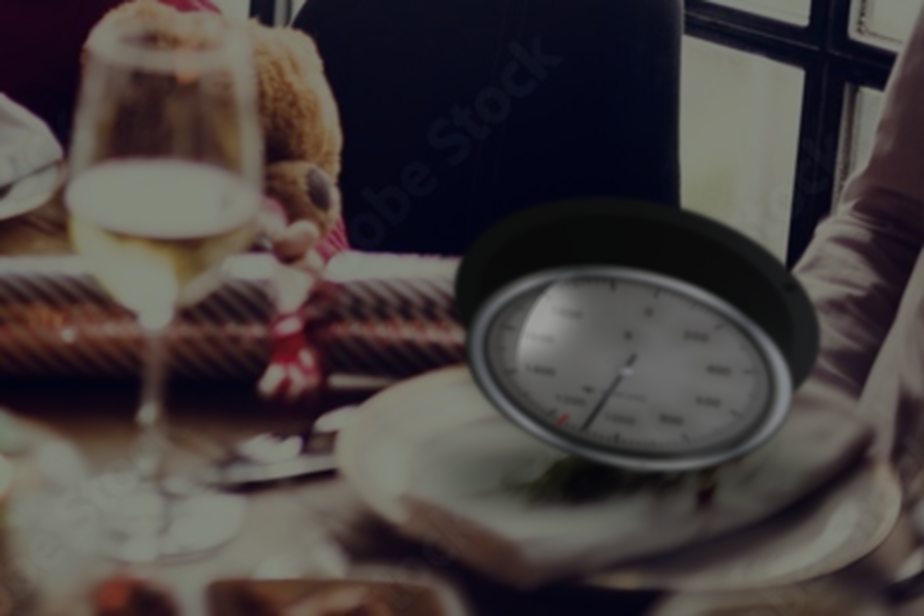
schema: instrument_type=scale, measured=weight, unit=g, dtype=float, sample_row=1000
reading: 1100
